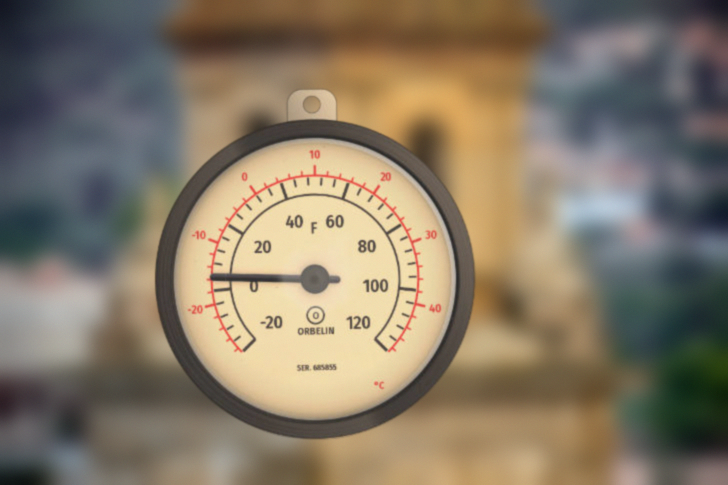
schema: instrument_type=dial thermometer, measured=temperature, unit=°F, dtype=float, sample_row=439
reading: 4
